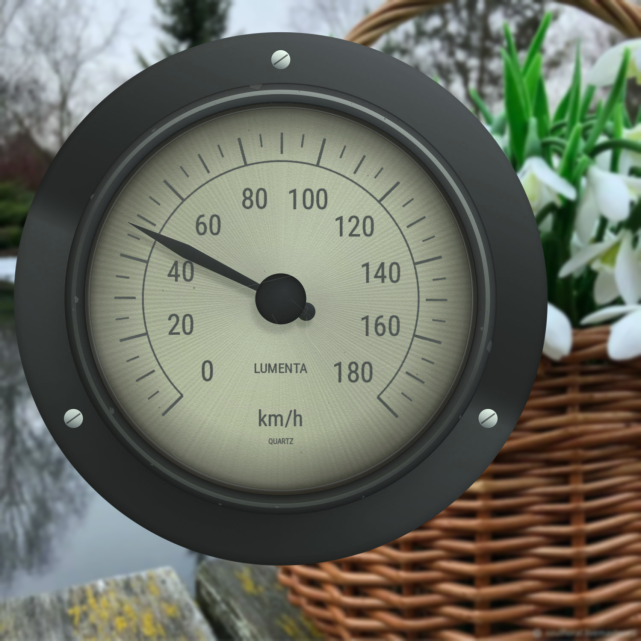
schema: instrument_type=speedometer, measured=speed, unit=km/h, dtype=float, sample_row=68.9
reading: 47.5
